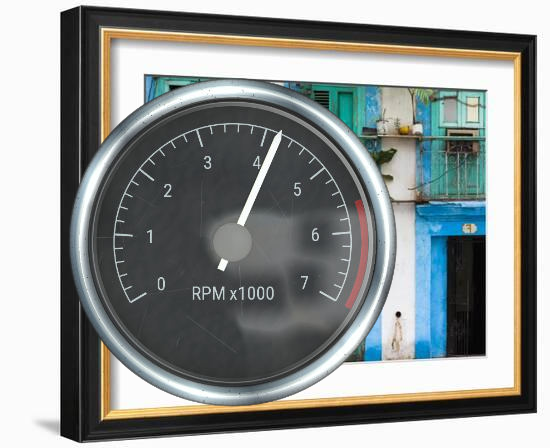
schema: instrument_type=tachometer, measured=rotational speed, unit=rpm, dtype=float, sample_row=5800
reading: 4200
